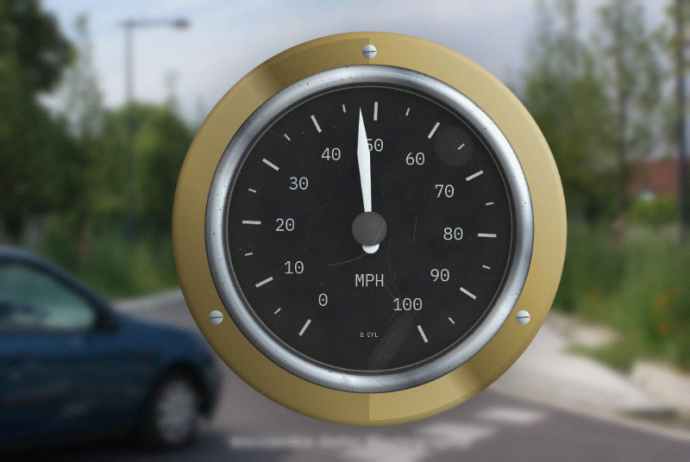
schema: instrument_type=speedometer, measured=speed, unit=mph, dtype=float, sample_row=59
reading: 47.5
